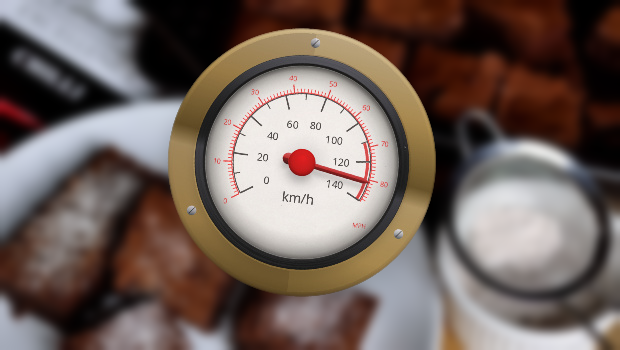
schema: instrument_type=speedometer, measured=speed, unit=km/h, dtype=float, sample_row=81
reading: 130
